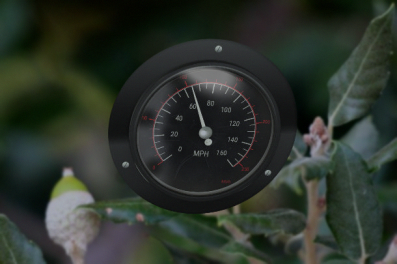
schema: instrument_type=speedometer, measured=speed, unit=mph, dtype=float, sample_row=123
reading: 65
